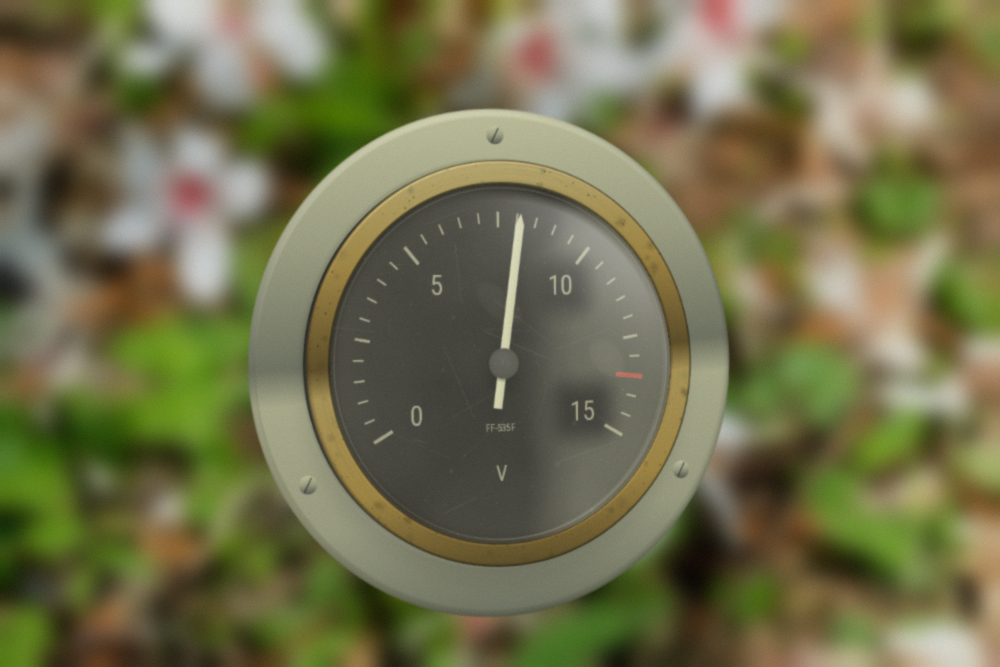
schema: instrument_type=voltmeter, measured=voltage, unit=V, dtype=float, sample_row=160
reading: 8
